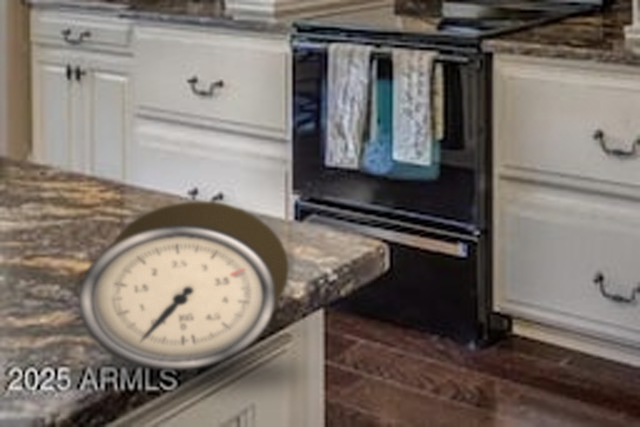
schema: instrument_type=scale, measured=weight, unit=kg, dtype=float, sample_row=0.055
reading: 0.5
